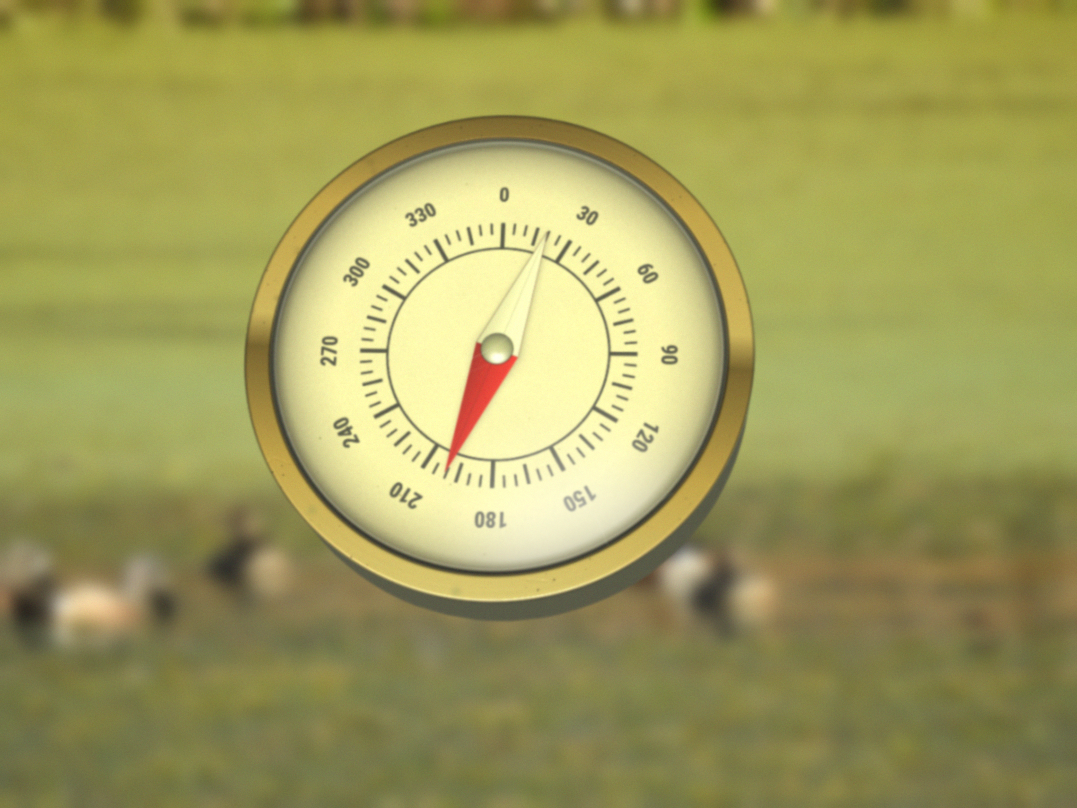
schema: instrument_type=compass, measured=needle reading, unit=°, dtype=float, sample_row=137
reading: 200
